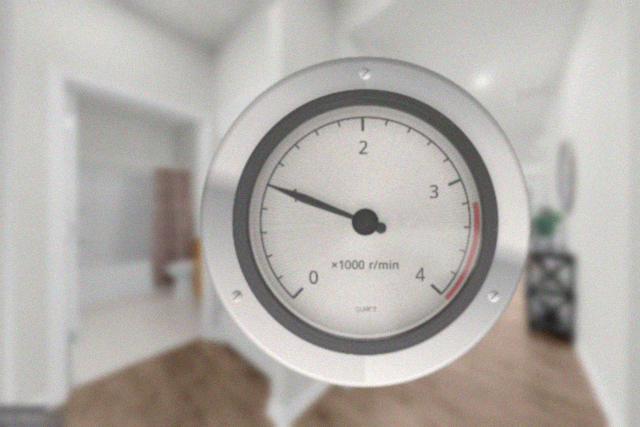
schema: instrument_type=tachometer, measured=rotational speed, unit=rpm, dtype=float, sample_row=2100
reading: 1000
